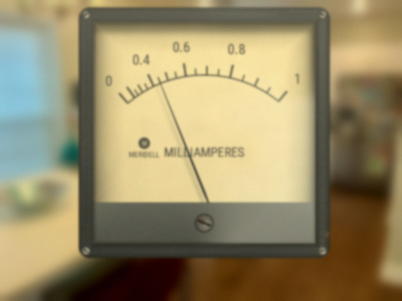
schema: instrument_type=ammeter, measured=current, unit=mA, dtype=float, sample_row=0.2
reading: 0.45
